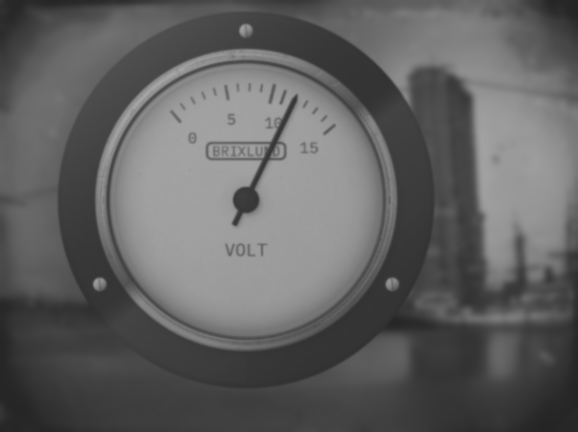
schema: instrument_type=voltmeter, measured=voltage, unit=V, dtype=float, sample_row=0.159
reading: 11
